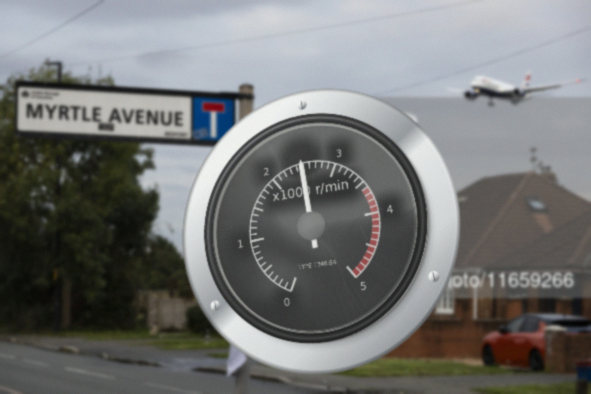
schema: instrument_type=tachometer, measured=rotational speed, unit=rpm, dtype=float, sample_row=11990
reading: 2500
